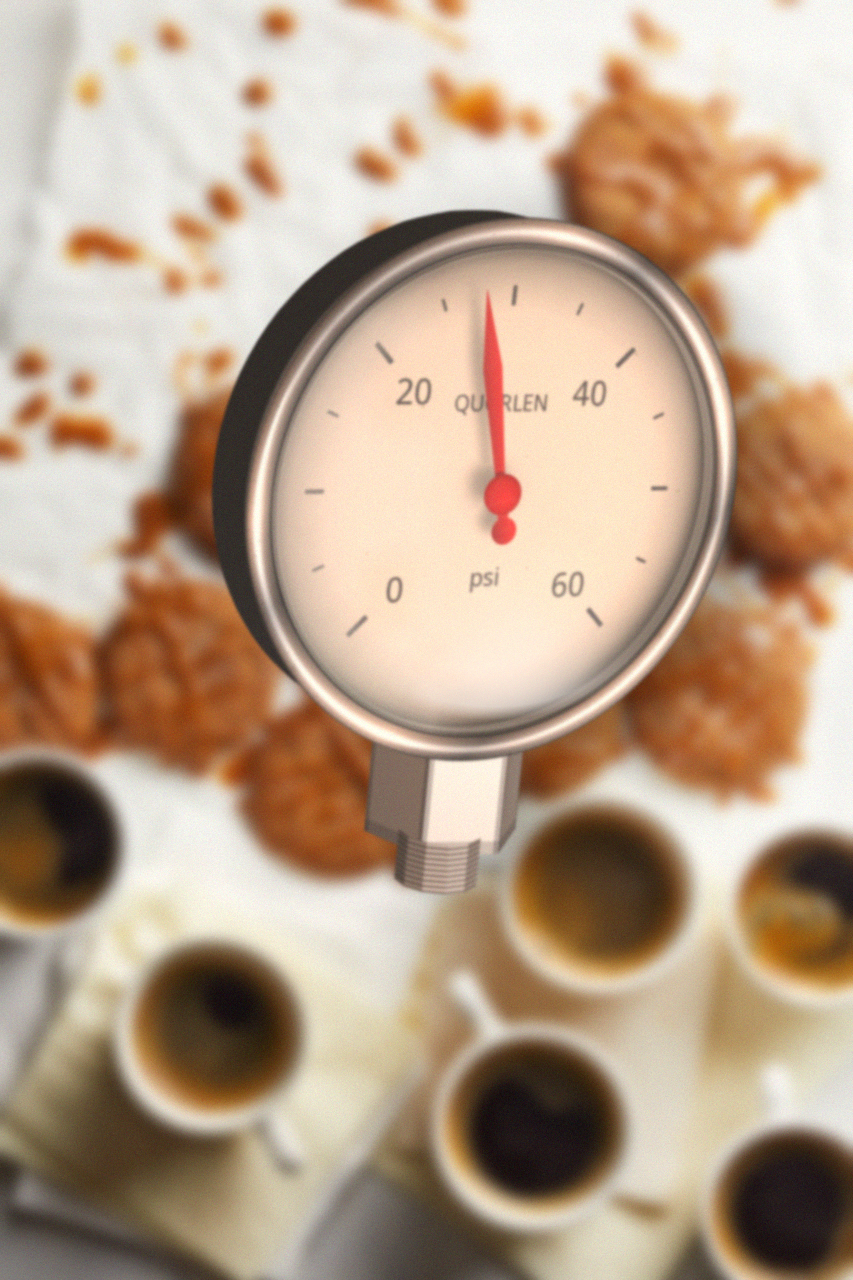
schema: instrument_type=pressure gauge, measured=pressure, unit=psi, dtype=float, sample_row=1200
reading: 27.5
